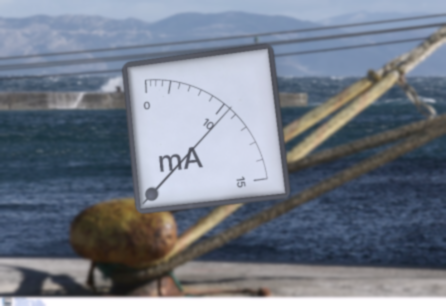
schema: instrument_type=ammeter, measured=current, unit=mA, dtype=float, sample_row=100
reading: 10.5
